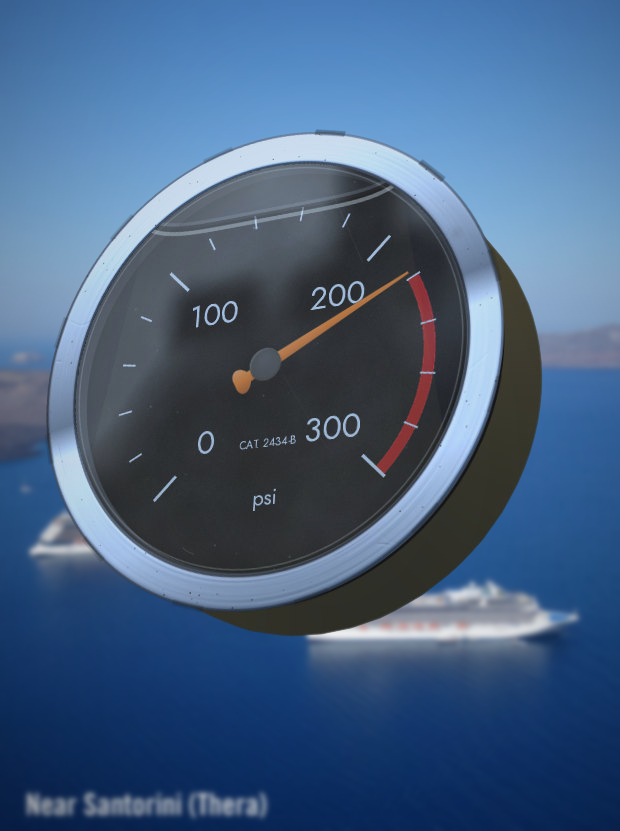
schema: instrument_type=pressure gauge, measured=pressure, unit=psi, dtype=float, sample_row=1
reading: 220
